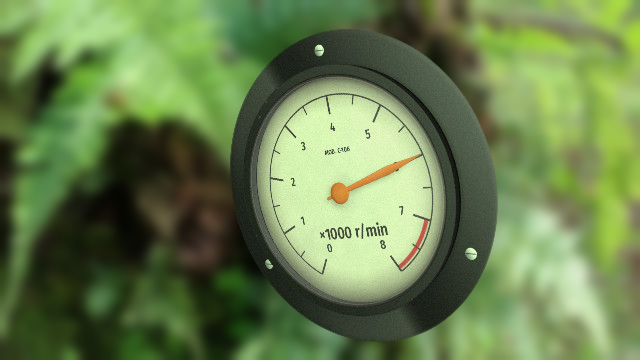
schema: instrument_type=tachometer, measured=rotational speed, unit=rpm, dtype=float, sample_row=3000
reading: 6000
